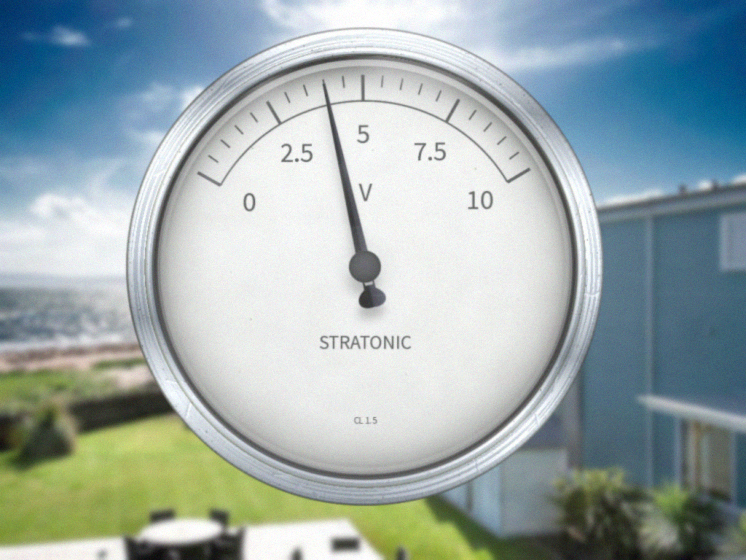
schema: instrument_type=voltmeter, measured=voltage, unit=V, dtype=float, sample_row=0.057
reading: 4
